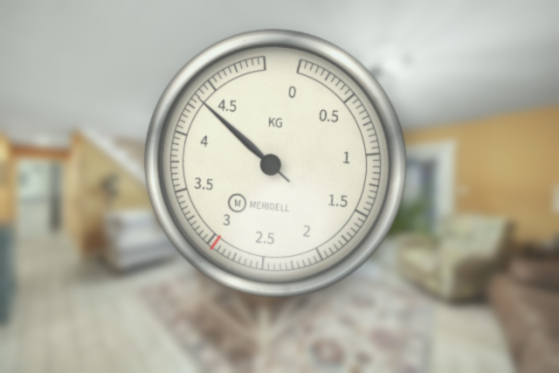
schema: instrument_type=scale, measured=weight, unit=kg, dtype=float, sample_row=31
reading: 4.35
